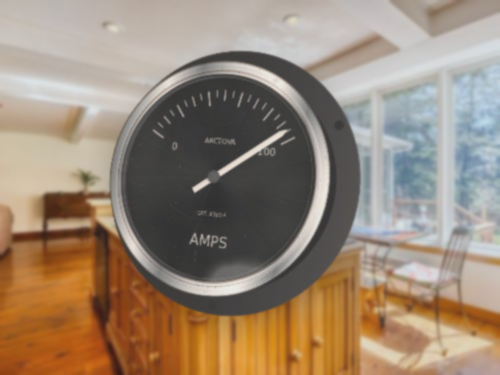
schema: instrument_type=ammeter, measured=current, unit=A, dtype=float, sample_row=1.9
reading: 95
